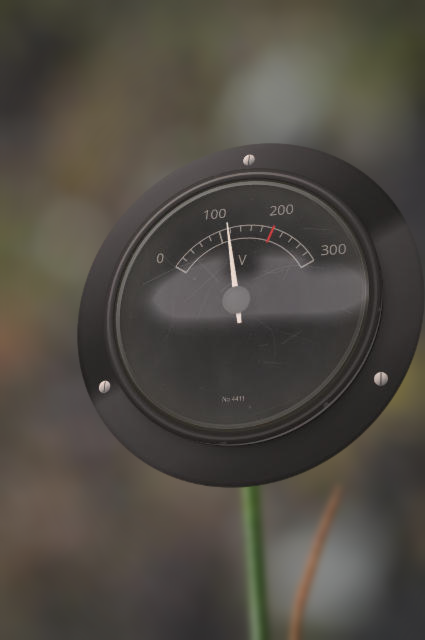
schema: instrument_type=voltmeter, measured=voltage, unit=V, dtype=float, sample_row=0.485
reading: 120
